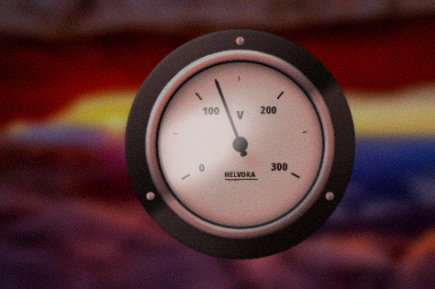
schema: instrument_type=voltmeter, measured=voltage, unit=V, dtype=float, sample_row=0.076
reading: 125
